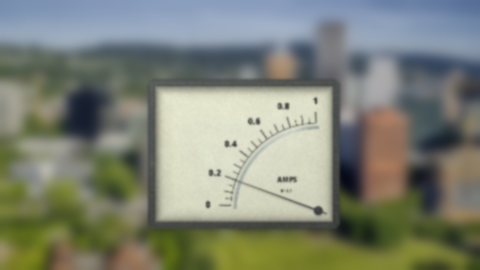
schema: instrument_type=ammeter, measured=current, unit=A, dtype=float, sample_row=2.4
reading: 0.2
